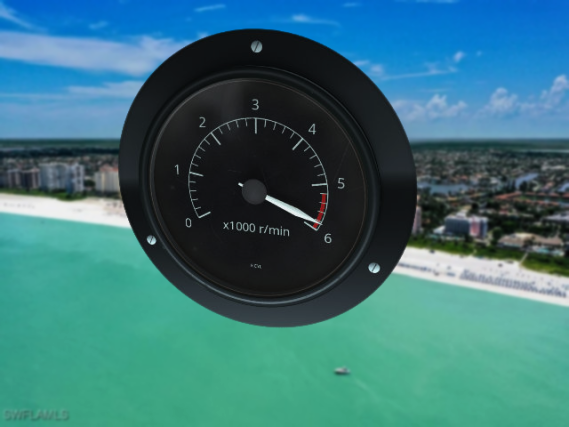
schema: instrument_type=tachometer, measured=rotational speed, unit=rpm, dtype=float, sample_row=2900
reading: 5800
